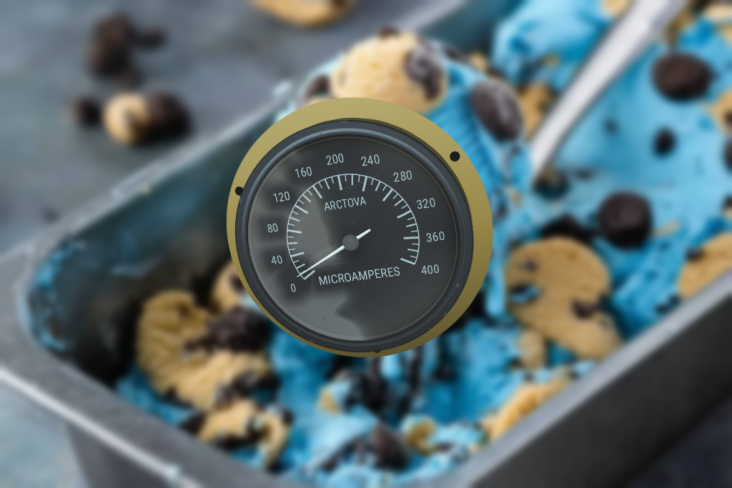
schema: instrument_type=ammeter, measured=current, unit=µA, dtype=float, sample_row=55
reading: 10
